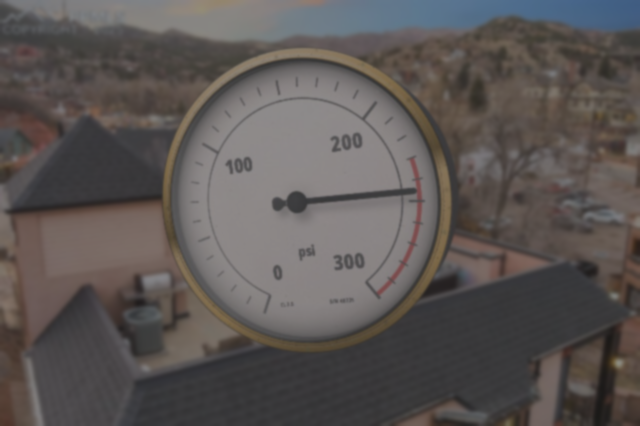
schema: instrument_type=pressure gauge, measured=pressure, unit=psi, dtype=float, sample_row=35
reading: 245
